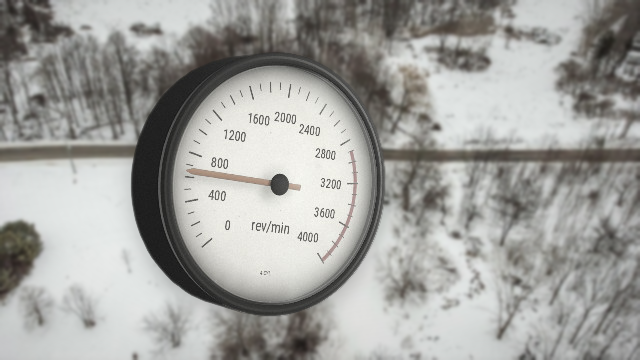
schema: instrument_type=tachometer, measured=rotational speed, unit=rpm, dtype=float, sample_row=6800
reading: 650
